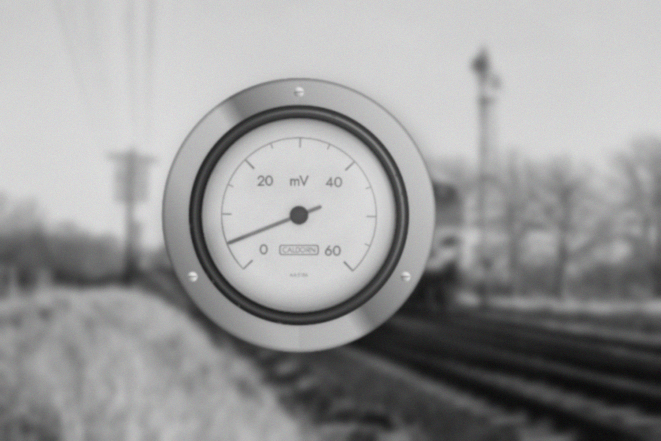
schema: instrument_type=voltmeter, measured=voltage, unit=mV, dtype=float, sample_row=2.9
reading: 5
